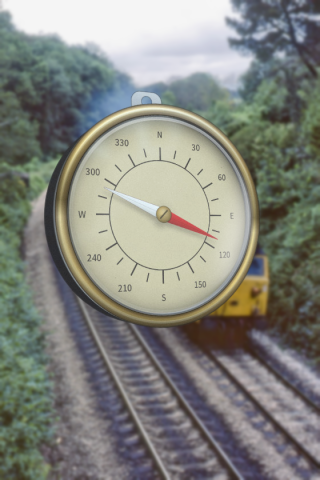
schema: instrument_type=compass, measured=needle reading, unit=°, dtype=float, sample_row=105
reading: 112.5
